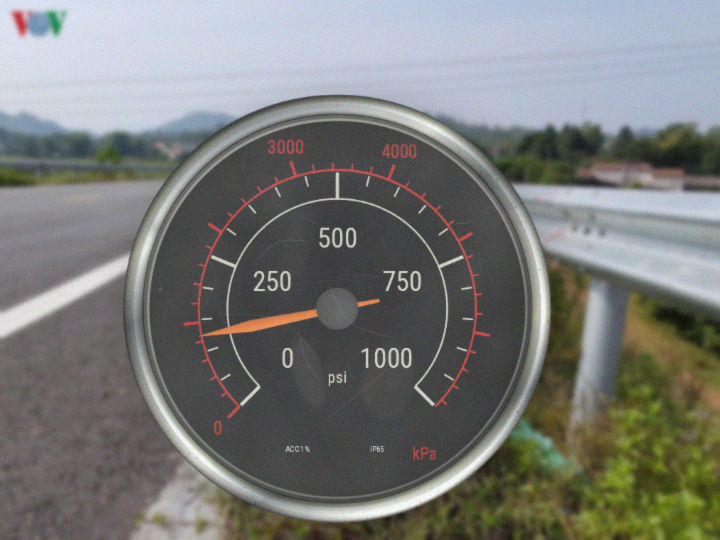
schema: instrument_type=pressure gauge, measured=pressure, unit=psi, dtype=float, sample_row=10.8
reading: 125
